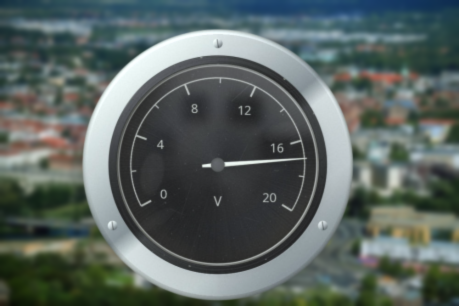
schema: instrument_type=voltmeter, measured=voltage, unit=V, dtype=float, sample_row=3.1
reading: 17
